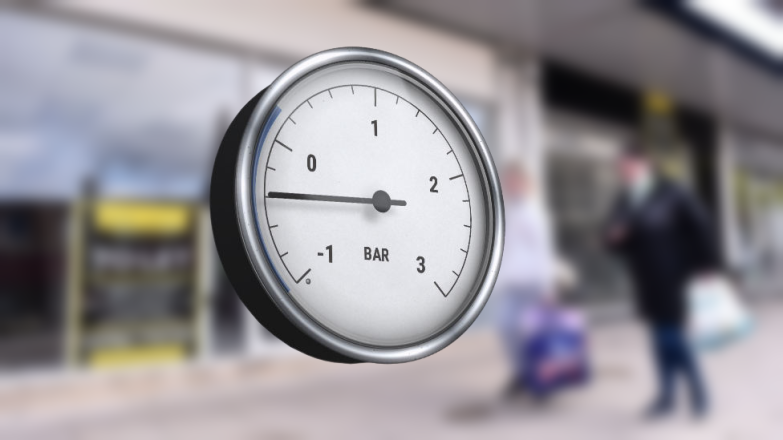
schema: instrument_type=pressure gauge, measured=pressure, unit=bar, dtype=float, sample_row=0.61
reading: -0.4
